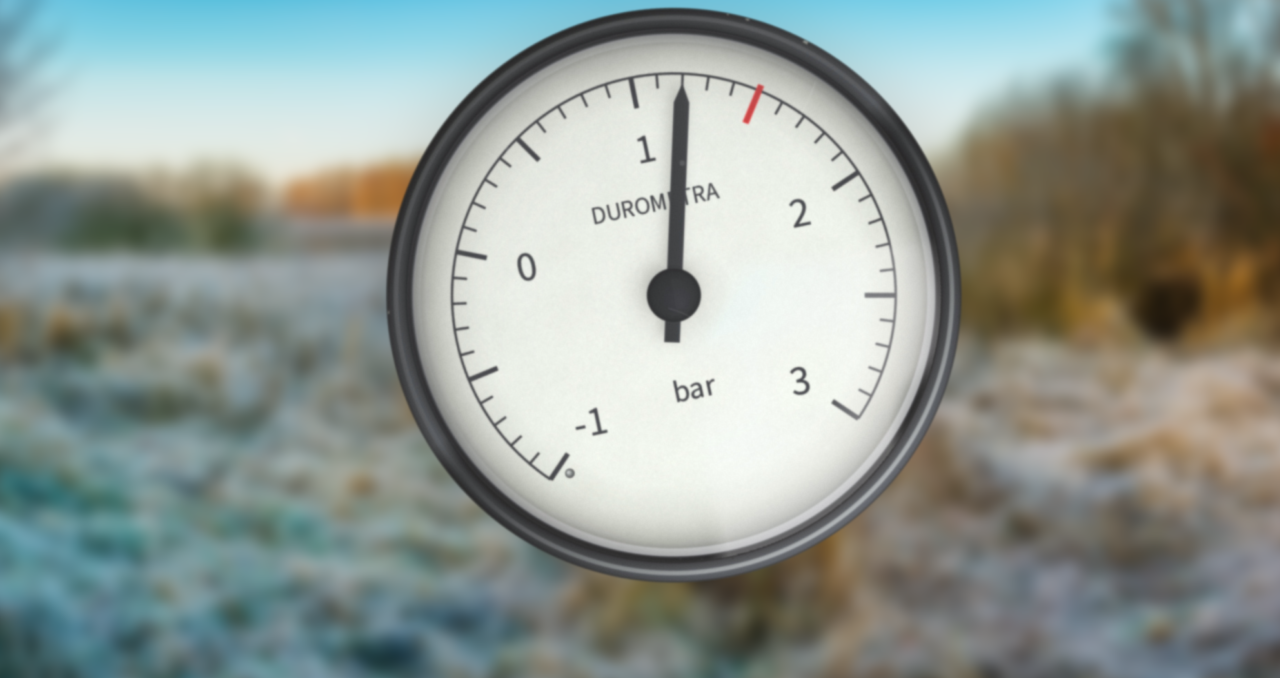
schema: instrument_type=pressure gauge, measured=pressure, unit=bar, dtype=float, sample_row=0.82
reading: 1.2
